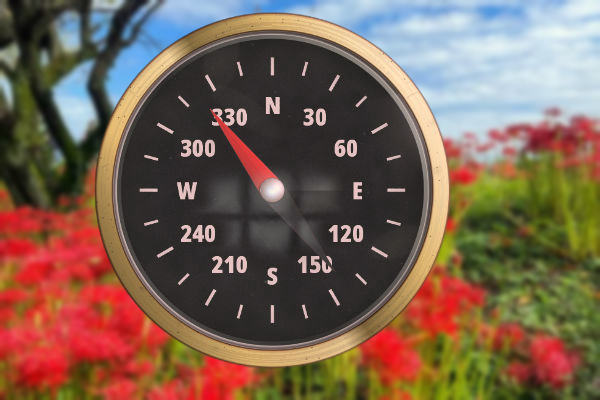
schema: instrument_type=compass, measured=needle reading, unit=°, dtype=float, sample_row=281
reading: 322.5
